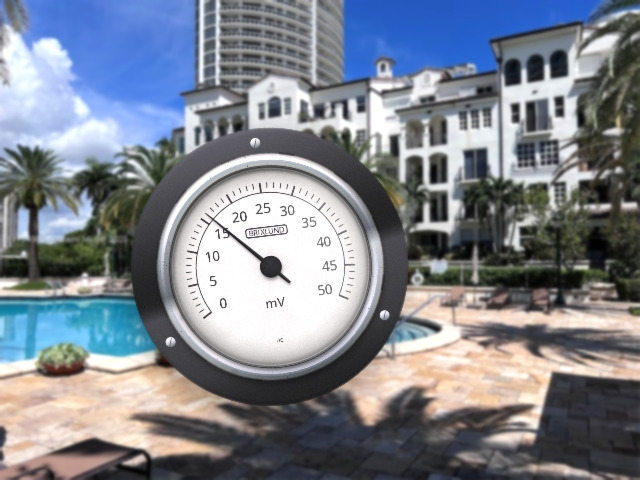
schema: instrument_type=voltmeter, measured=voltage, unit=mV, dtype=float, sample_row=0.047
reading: 16
